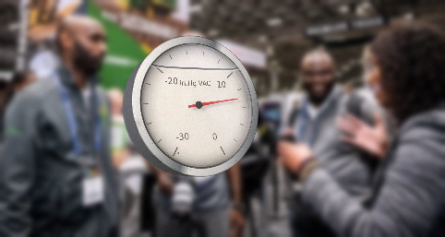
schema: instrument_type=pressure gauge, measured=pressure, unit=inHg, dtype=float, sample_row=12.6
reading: -7
